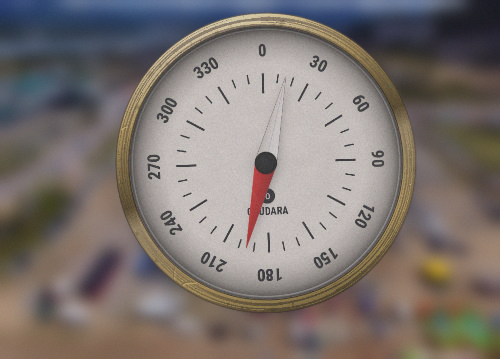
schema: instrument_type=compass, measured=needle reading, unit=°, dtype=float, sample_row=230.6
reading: 195
